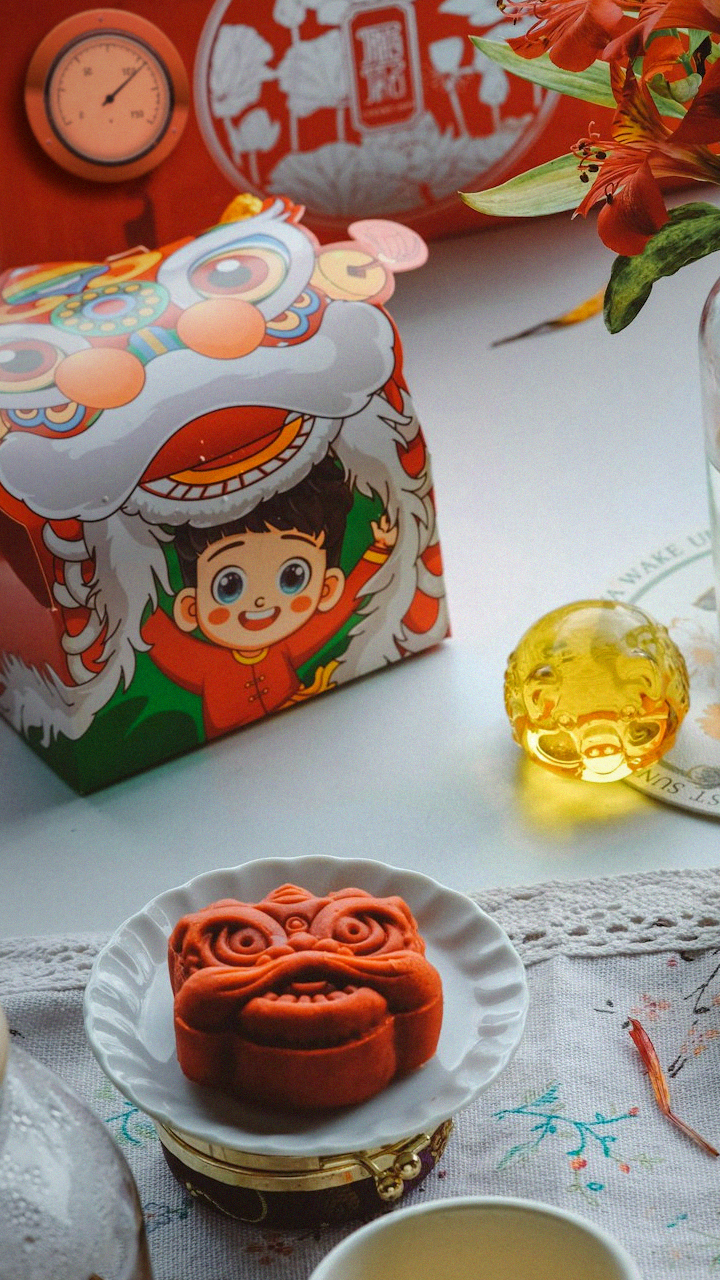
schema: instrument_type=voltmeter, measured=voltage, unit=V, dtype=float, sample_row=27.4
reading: 105
